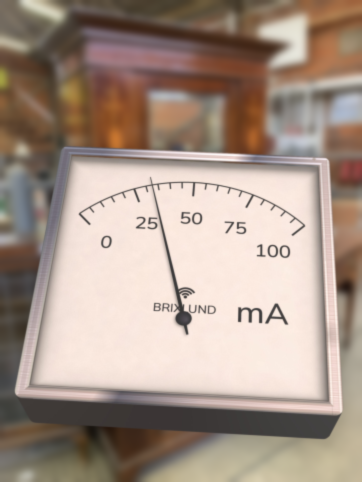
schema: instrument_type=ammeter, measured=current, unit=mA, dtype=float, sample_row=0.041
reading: 32.5
